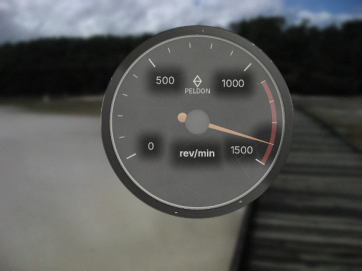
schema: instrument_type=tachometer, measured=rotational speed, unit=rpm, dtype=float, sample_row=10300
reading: 1400
